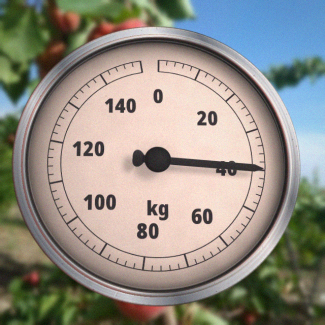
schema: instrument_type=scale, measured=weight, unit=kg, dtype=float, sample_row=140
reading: 40
